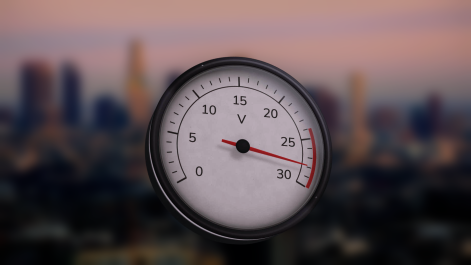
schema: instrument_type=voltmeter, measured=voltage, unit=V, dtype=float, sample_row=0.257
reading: 28
